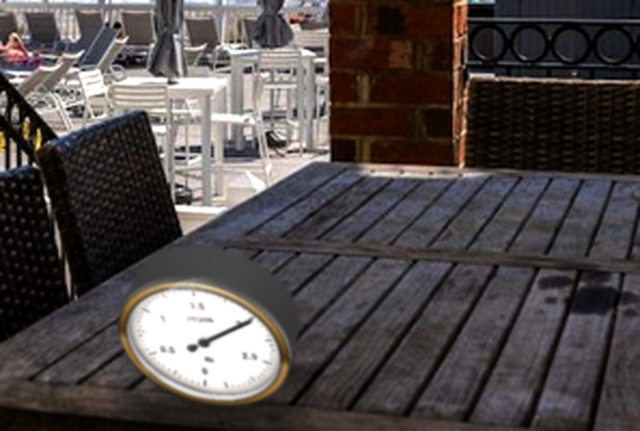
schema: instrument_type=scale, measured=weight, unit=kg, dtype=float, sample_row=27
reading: 2
